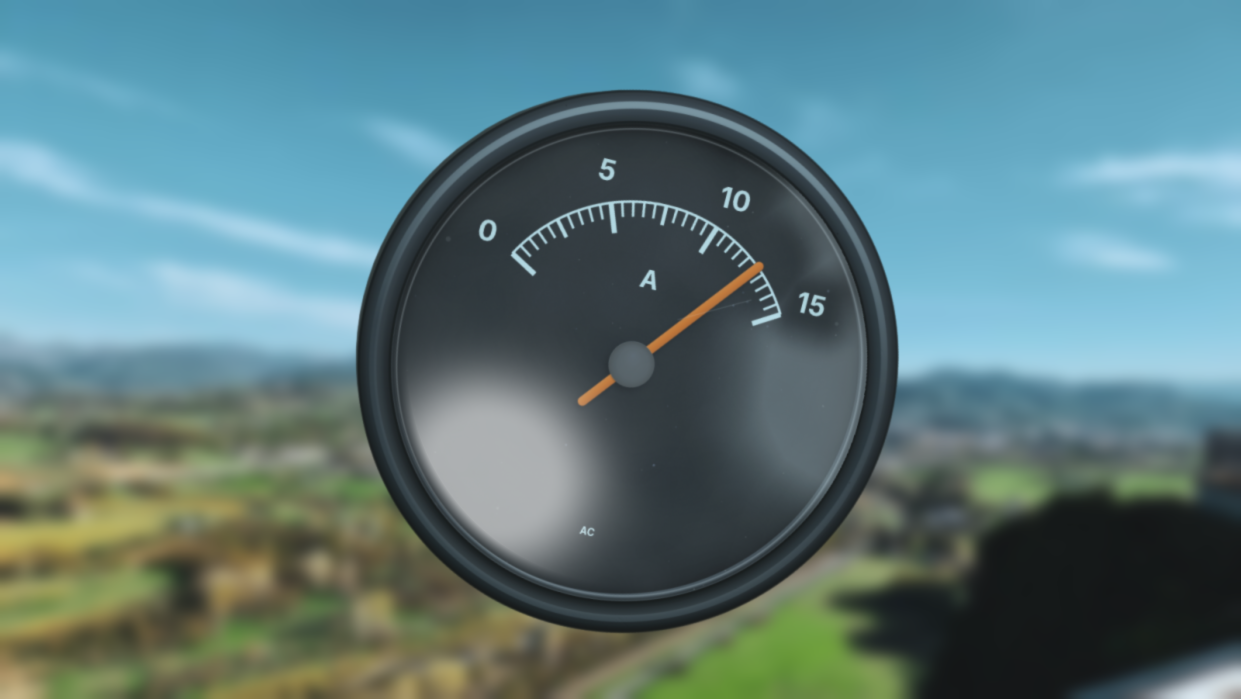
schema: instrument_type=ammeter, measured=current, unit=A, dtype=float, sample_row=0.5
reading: 12.5
